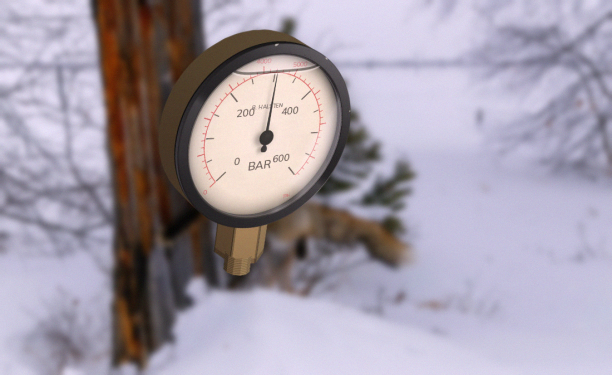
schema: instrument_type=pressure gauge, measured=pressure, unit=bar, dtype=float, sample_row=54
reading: 300
